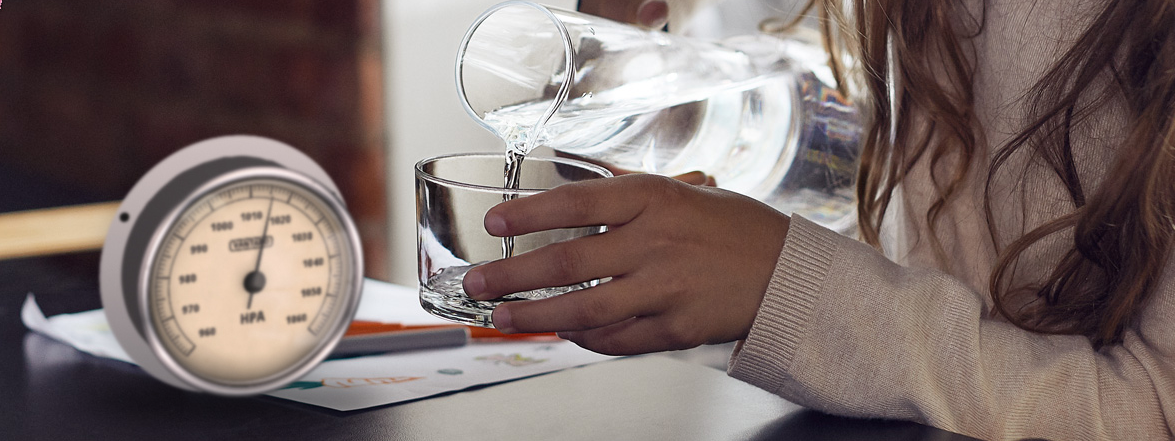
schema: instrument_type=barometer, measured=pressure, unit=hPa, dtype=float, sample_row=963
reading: 1015
